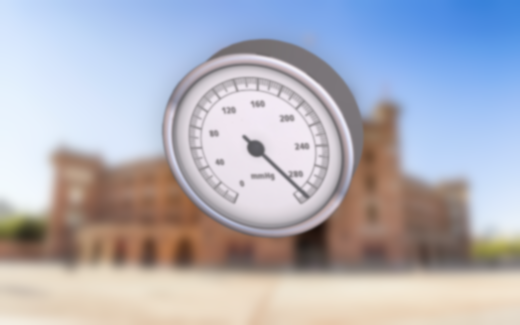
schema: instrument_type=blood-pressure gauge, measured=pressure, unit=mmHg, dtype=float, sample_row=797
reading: 290
